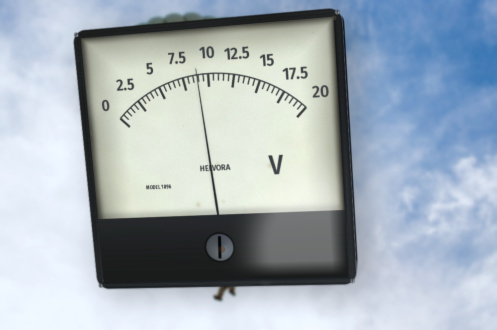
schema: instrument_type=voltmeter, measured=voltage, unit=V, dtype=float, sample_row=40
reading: 9
